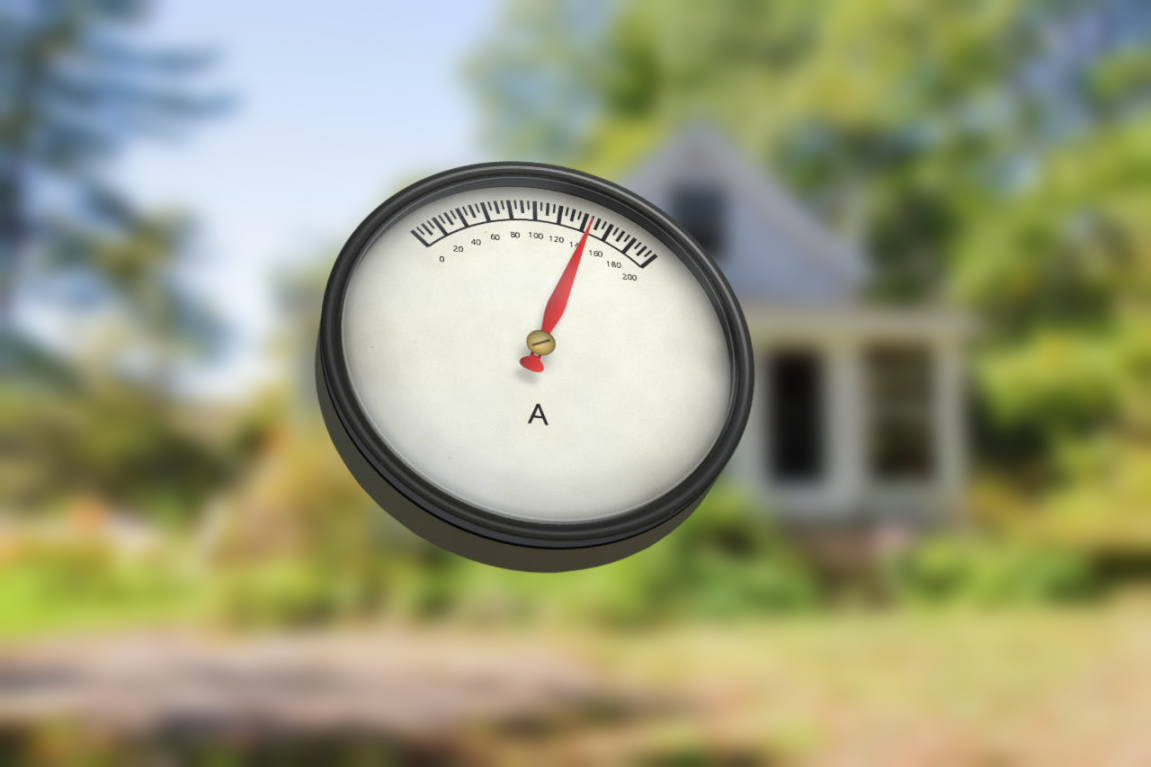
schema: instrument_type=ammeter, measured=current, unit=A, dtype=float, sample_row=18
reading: 145
